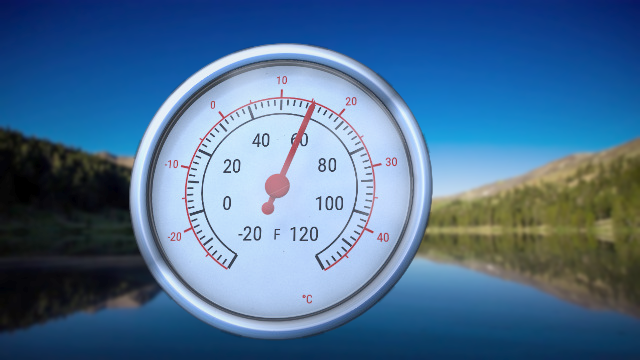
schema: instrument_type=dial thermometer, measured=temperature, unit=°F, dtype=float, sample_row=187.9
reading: 60
